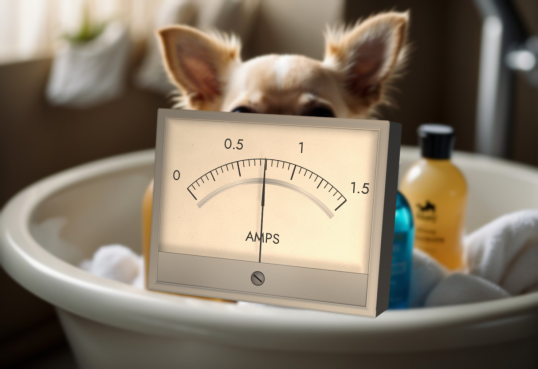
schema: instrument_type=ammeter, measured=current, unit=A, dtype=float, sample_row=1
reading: 0.75
